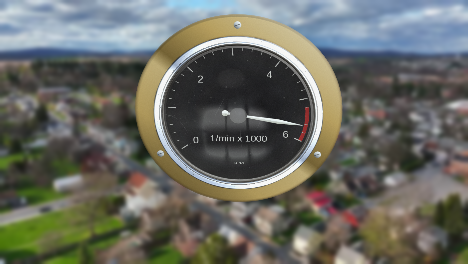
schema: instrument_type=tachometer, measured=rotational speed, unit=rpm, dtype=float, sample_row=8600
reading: 5600
